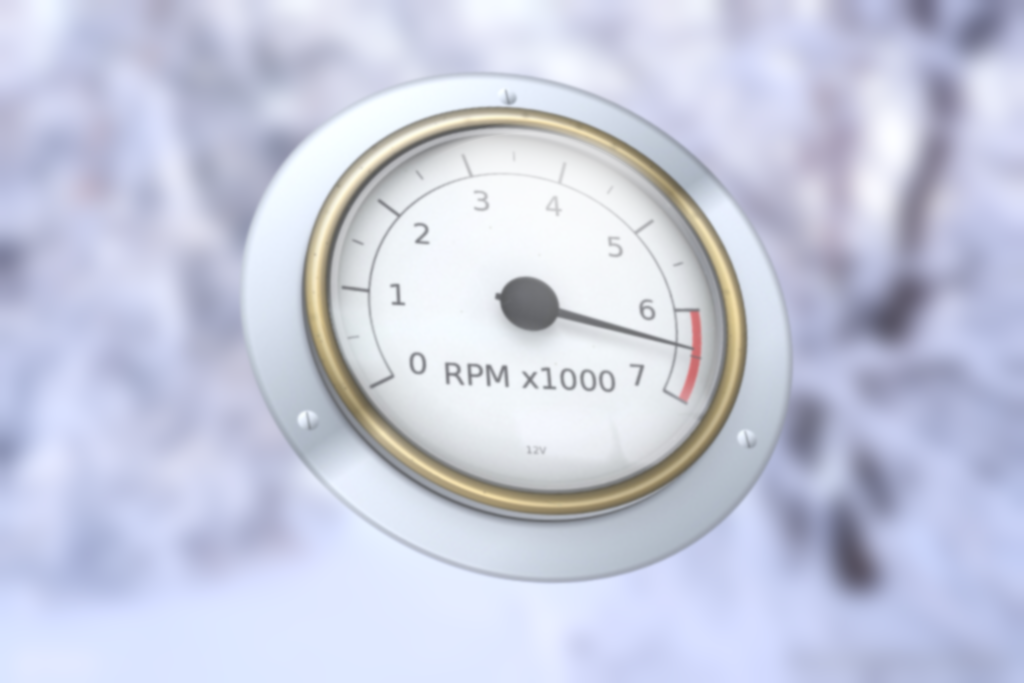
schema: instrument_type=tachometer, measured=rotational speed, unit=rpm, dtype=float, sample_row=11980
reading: 6500
